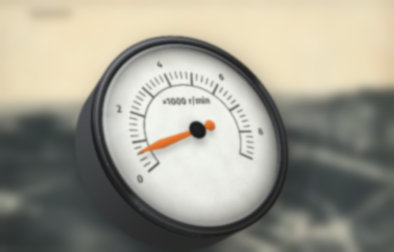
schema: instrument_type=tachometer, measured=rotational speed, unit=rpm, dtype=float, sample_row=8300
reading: 600
